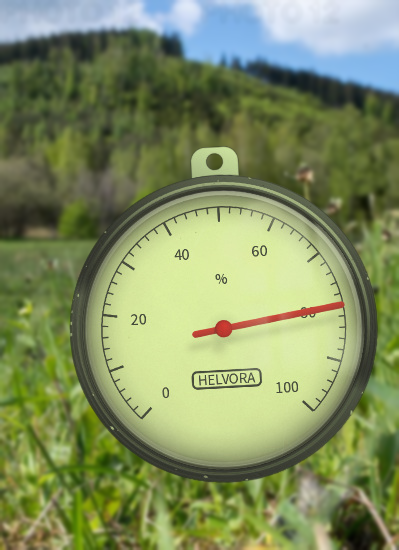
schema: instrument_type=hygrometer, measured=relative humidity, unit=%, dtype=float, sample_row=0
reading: 80
